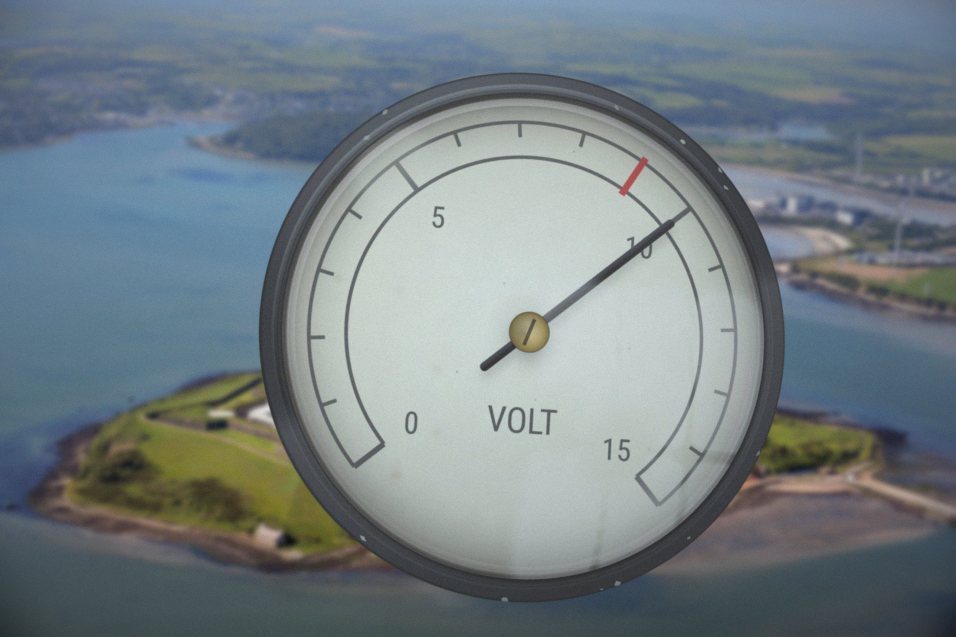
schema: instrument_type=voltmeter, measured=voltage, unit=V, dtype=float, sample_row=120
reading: 10
